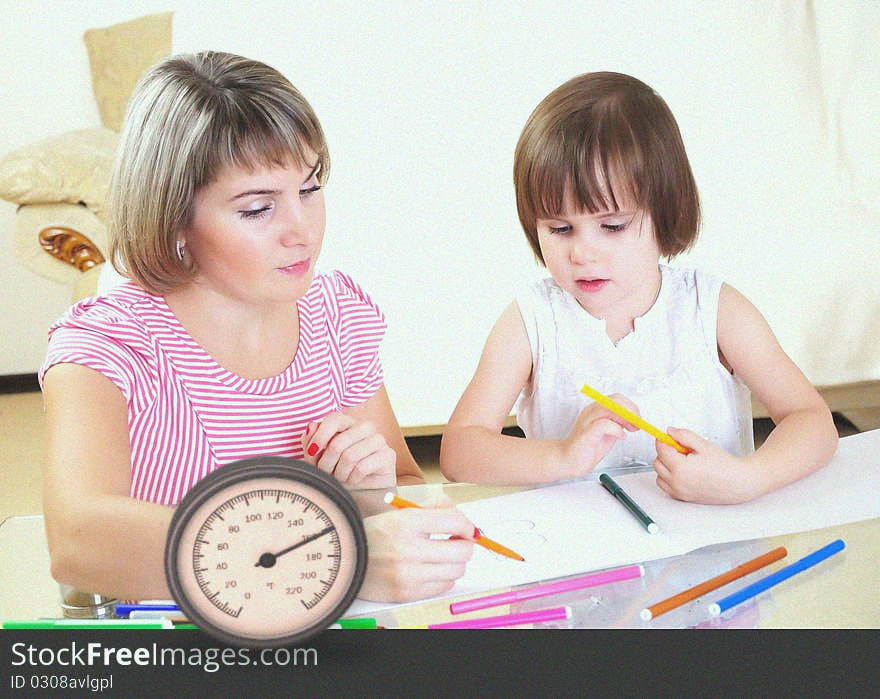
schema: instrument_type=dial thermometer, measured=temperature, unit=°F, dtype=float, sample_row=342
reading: 160
